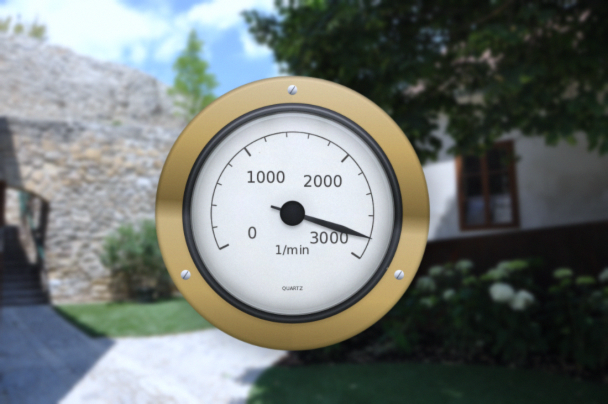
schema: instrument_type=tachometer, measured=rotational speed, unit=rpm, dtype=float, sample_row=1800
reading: 2800
